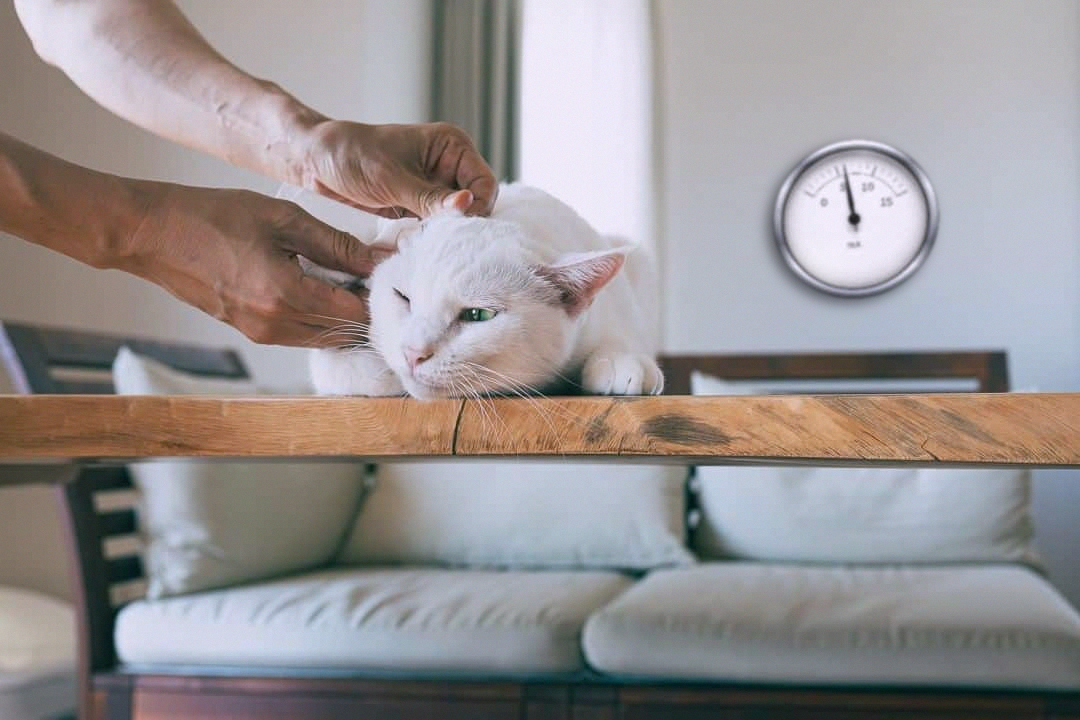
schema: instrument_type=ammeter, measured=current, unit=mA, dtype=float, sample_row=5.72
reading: 6
